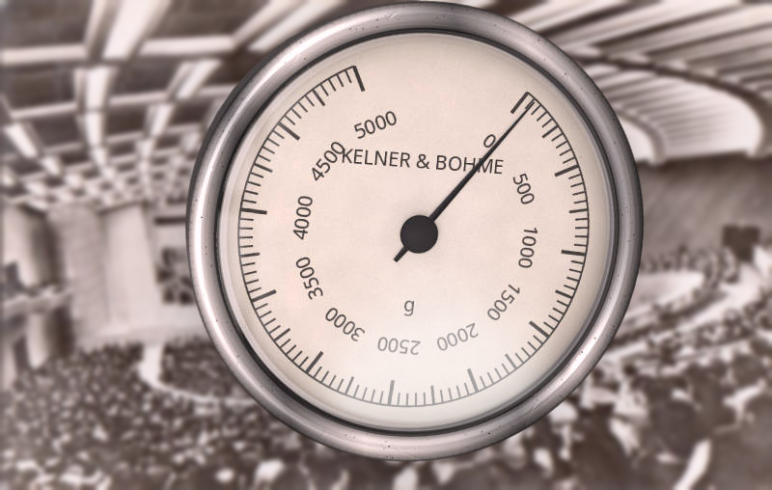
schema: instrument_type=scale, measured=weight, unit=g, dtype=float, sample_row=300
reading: 50
